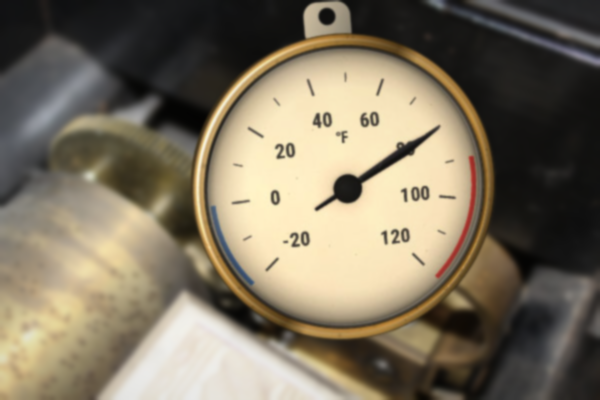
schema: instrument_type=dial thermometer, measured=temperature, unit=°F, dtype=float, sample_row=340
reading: 80
